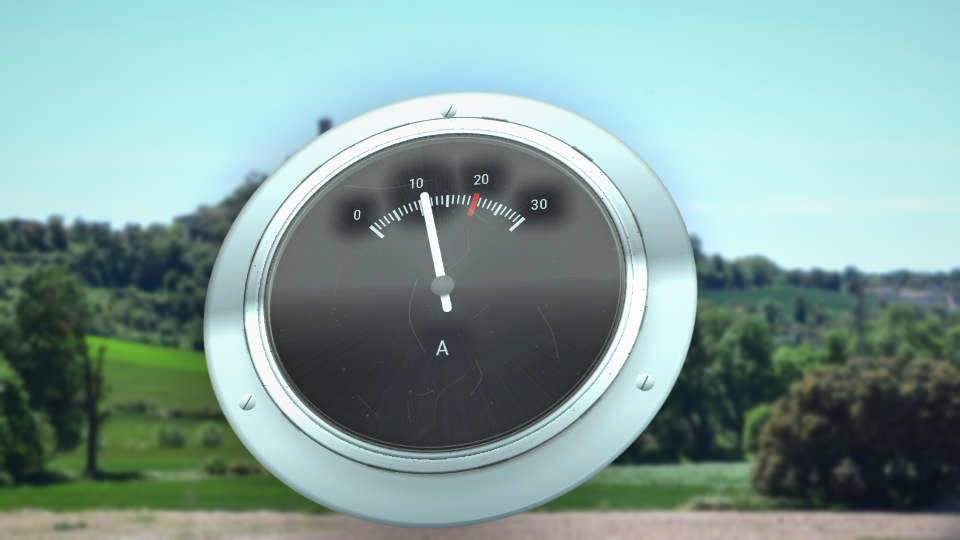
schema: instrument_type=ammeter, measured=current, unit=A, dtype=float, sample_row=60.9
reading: 11
